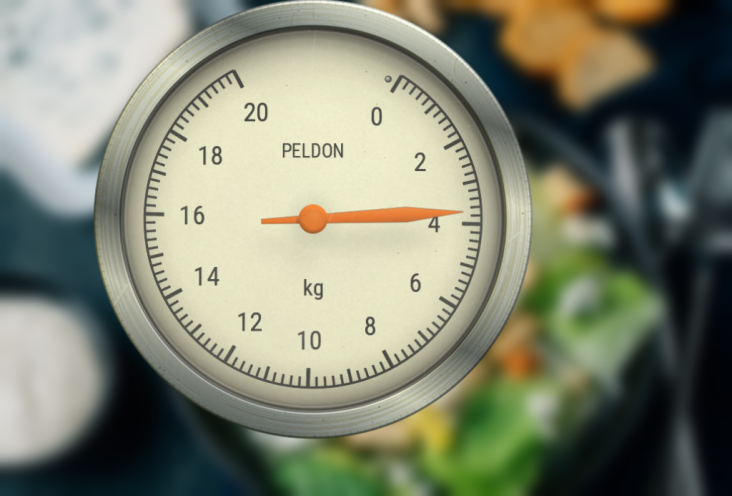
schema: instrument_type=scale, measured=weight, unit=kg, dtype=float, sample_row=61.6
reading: 3.7
